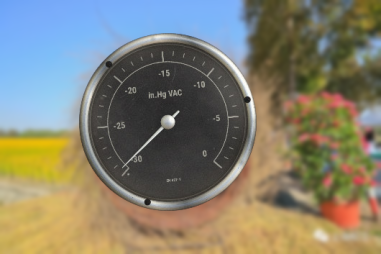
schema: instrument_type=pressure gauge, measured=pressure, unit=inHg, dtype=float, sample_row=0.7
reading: -29.5
